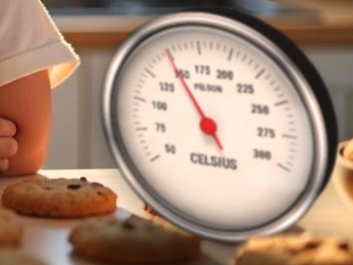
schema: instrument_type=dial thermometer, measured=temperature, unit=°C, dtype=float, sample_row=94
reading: 150
